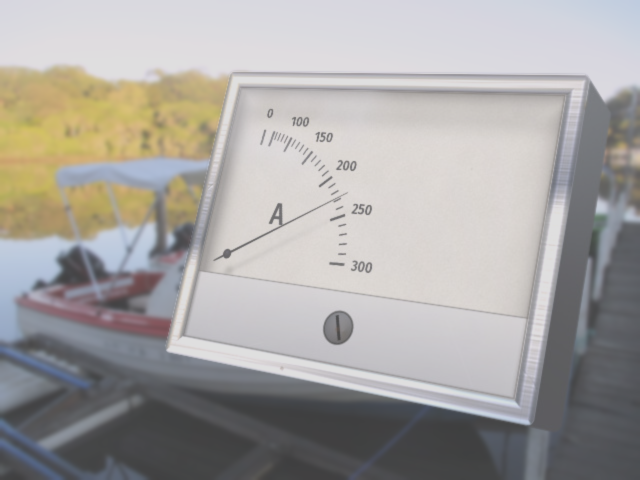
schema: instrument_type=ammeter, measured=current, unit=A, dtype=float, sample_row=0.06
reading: 230
